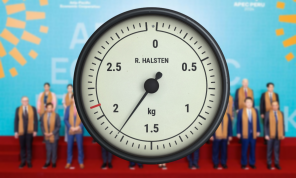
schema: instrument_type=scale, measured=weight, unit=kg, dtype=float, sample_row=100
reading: 1.8
